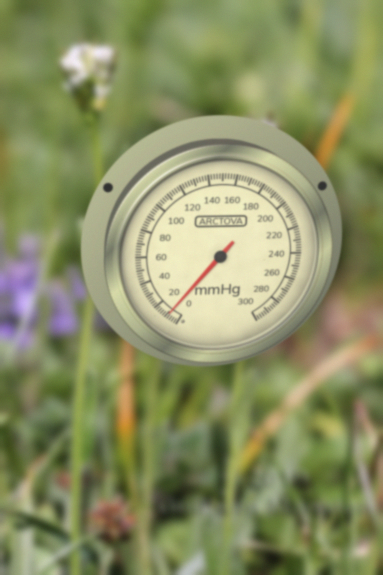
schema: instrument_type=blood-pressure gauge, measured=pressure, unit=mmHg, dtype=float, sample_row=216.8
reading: 10
